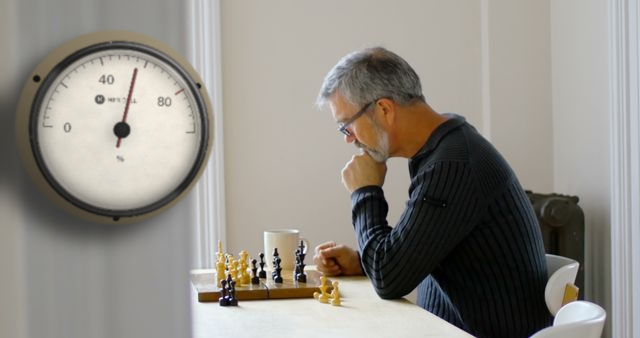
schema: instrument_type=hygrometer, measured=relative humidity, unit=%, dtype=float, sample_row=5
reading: 56
